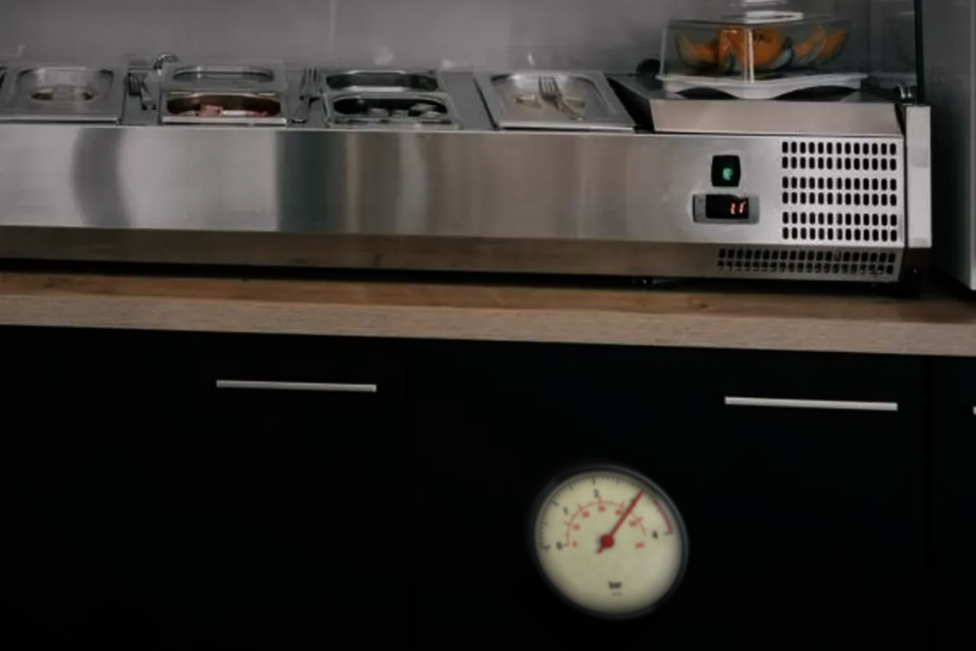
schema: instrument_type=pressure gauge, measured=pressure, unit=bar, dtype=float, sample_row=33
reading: 3
